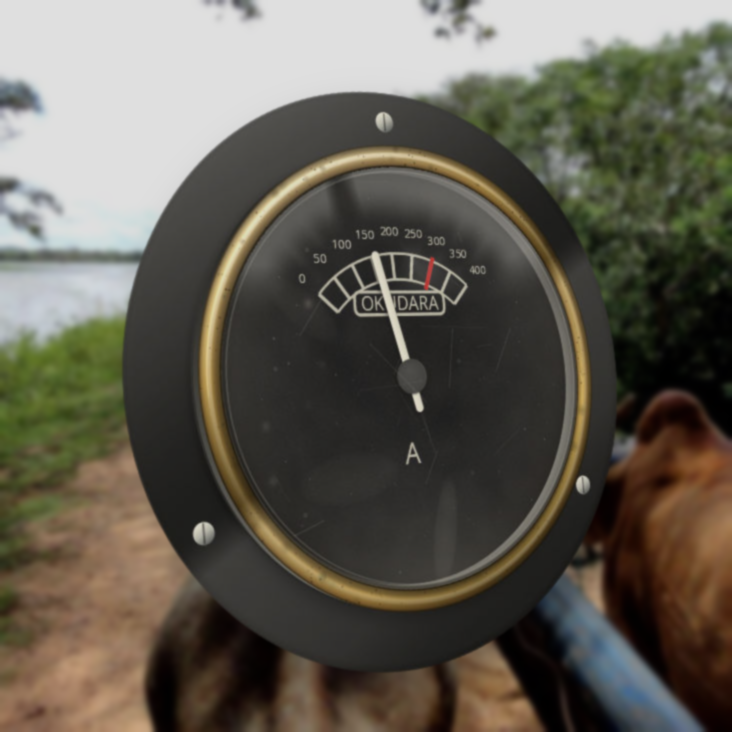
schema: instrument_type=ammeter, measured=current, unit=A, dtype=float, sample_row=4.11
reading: 150
